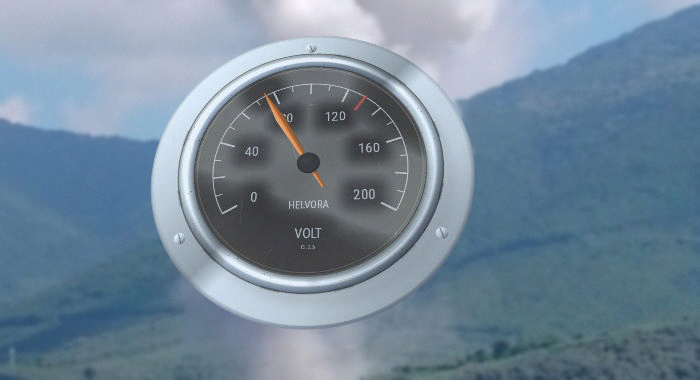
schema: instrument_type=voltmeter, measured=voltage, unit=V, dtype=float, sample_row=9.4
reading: 75
